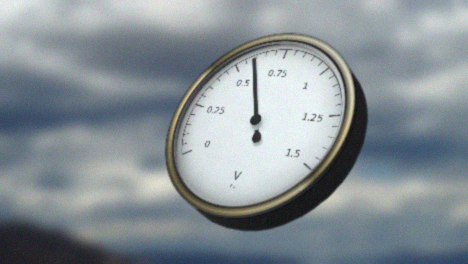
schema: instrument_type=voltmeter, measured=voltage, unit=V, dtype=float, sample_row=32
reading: 0.6
